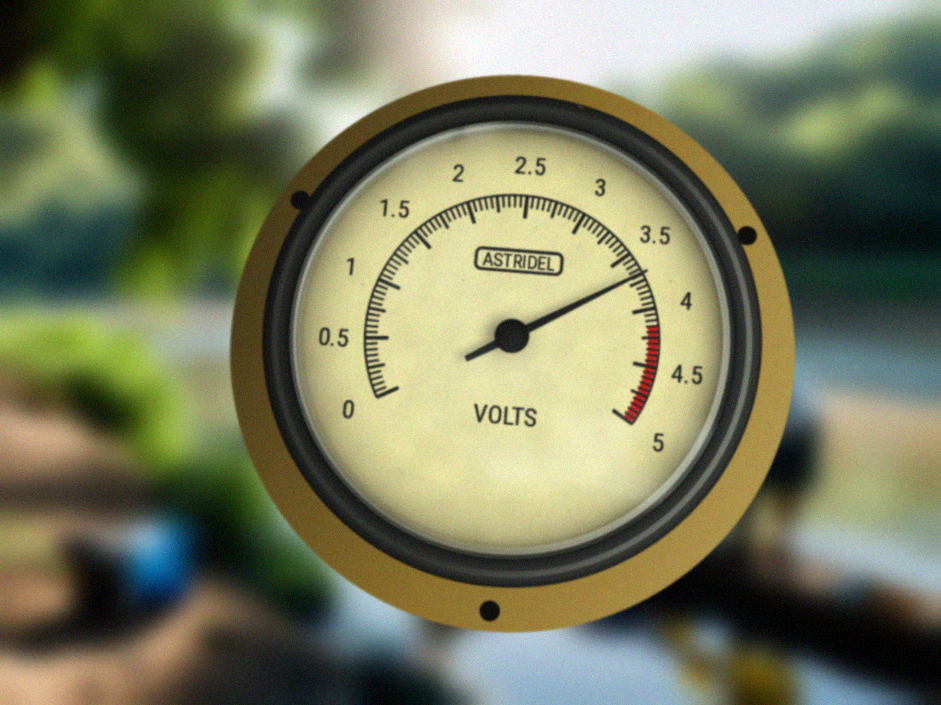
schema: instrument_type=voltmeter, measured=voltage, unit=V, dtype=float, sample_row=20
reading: 3.7
